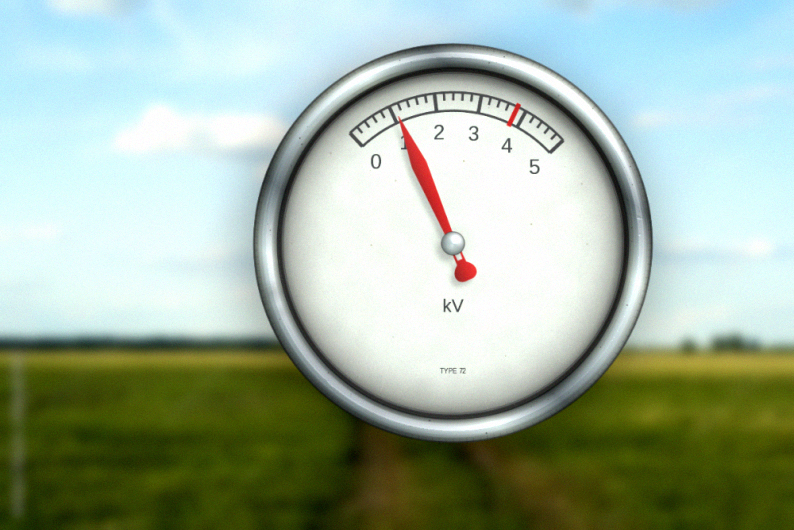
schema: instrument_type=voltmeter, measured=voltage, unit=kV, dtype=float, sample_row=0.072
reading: 1.1
